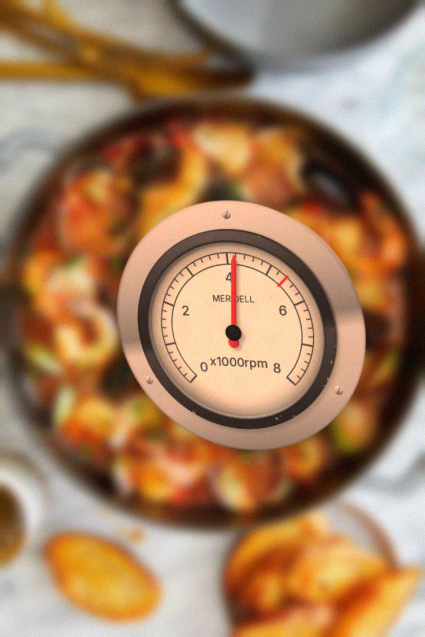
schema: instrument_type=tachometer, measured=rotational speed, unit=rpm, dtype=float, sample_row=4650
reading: 4200
